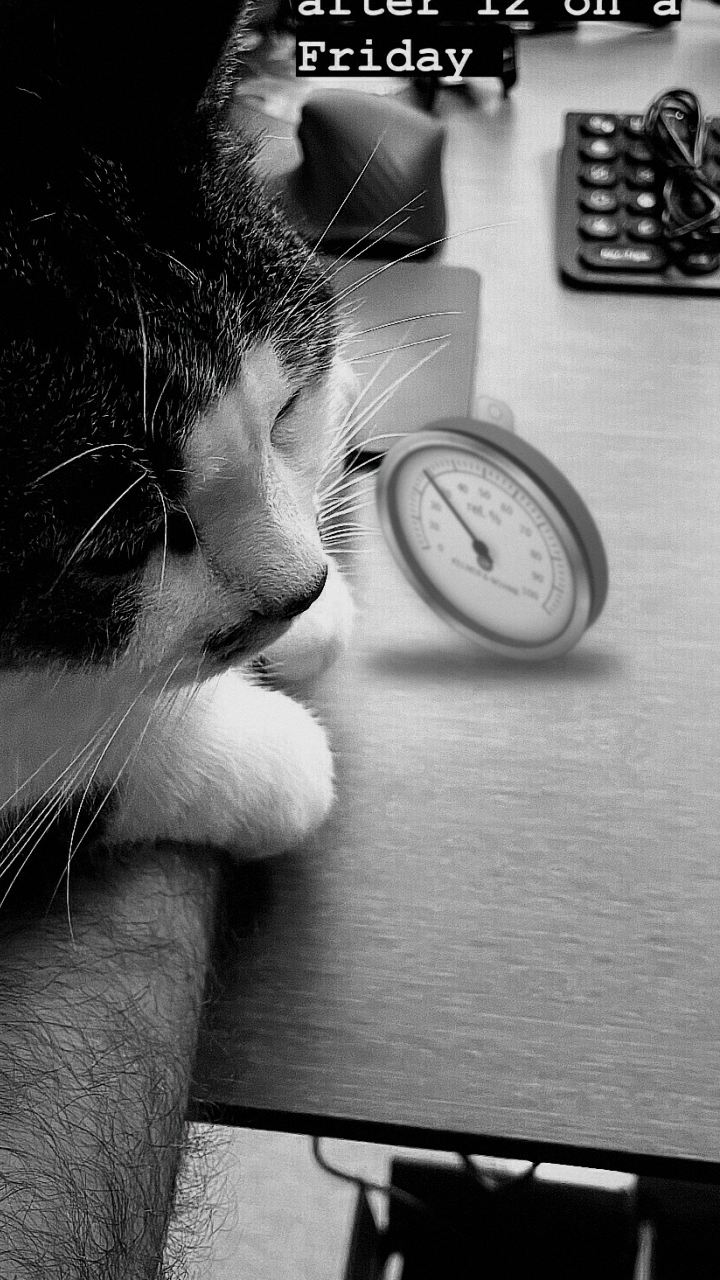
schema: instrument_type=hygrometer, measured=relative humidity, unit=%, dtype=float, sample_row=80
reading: 30
